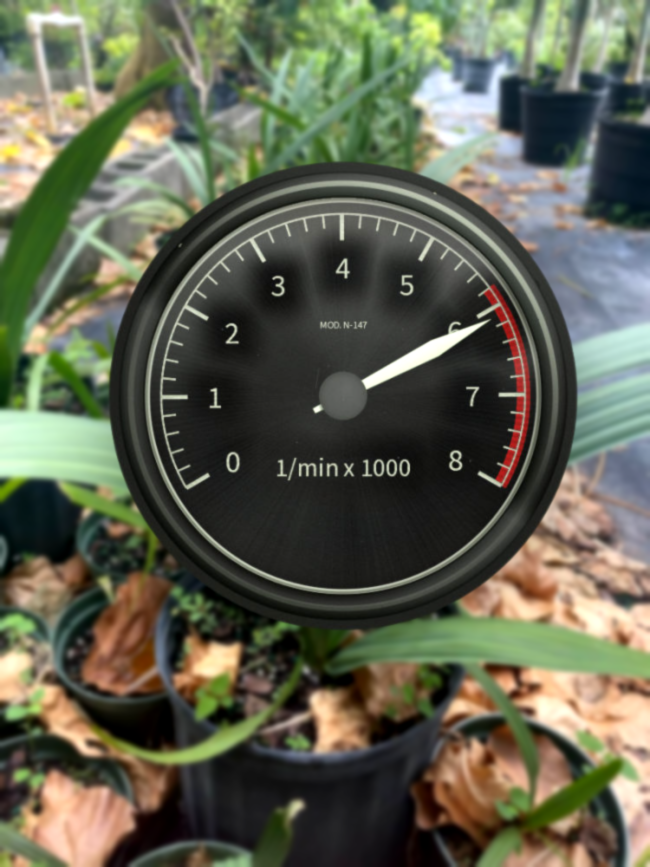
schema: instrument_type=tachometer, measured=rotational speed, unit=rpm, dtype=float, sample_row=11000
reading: 6100
